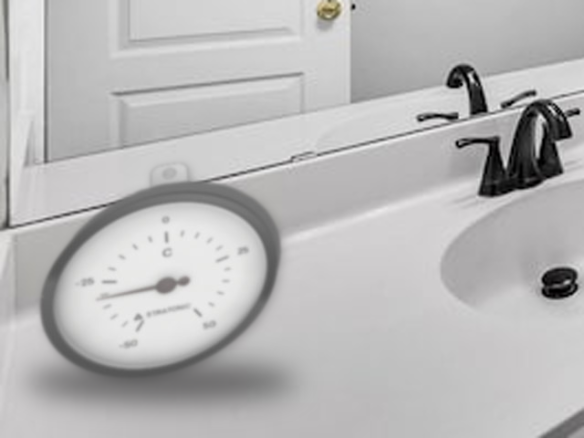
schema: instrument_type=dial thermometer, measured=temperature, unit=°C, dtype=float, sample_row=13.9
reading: -30
